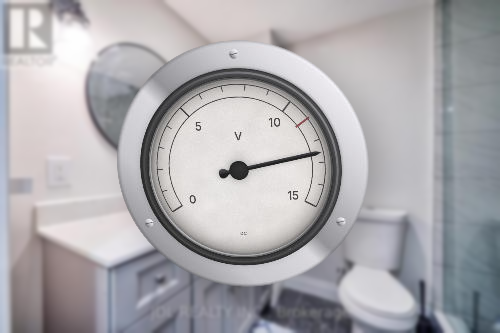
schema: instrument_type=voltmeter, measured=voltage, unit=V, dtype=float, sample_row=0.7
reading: 12.5
